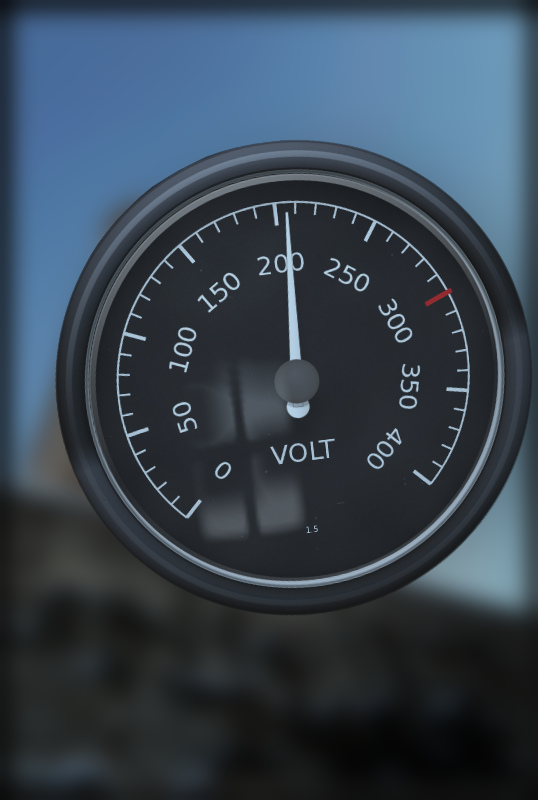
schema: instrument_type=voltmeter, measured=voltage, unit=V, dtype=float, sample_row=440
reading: 205
